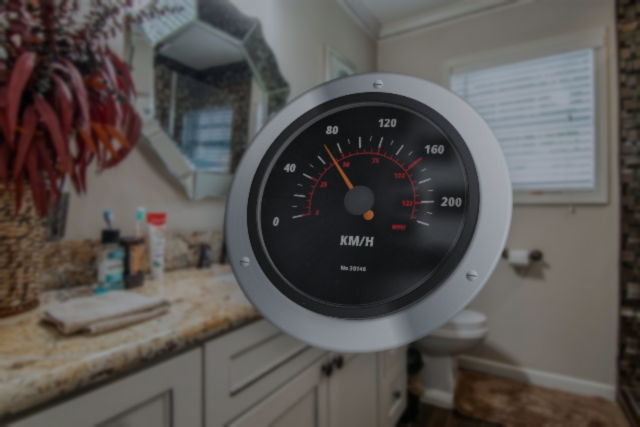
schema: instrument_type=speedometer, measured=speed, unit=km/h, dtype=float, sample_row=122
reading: 70
